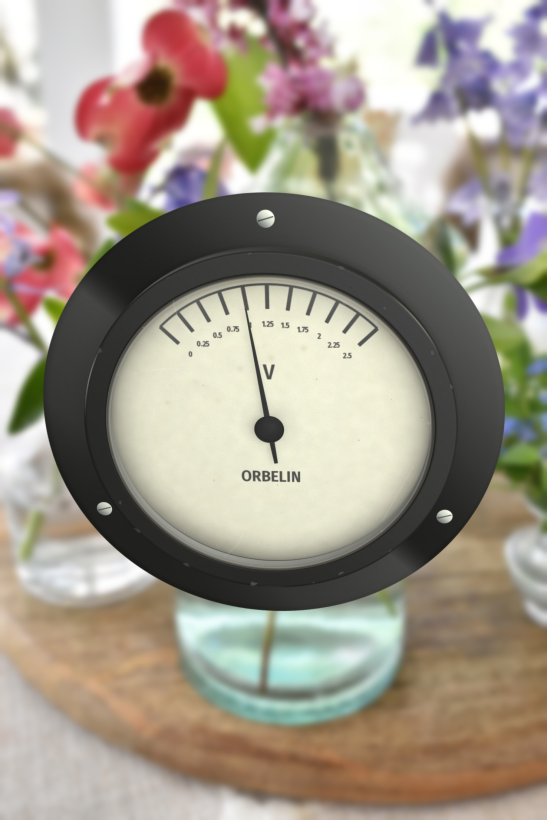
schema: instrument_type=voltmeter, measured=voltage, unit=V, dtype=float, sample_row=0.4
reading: 1
